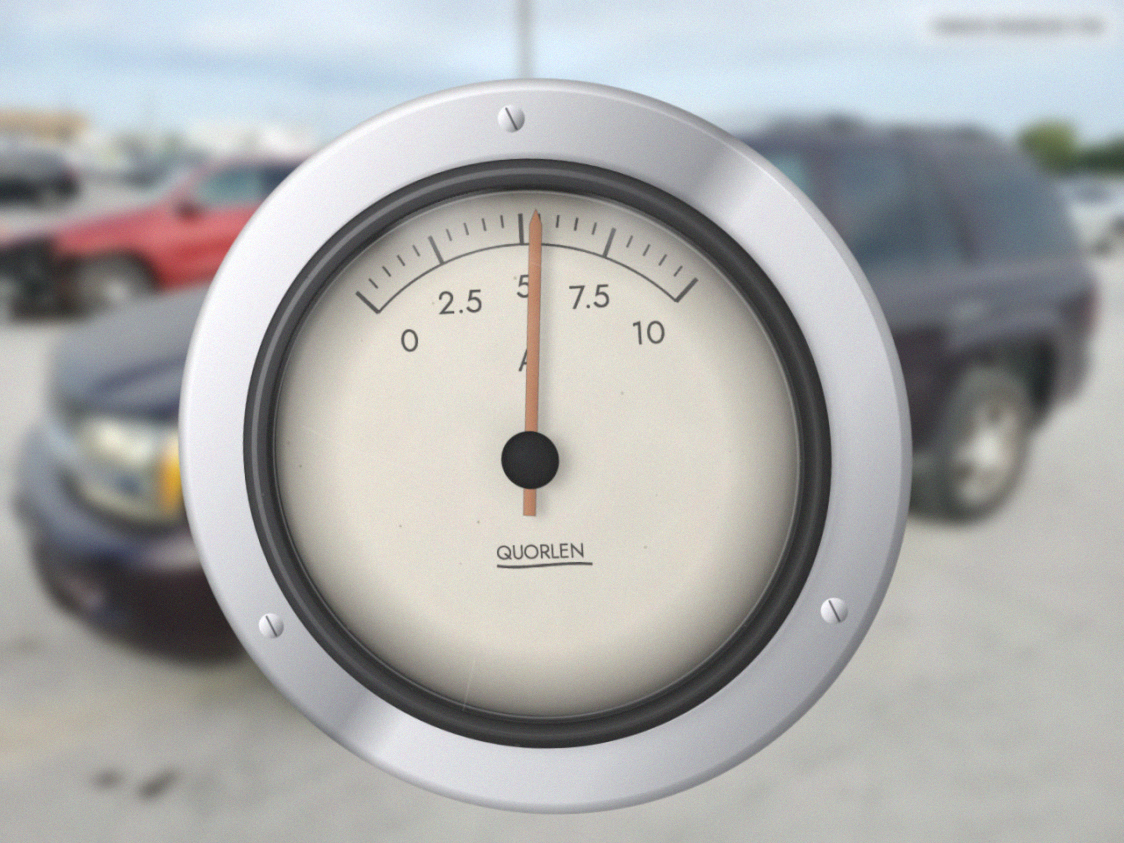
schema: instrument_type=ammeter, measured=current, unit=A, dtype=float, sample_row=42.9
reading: 5.5
